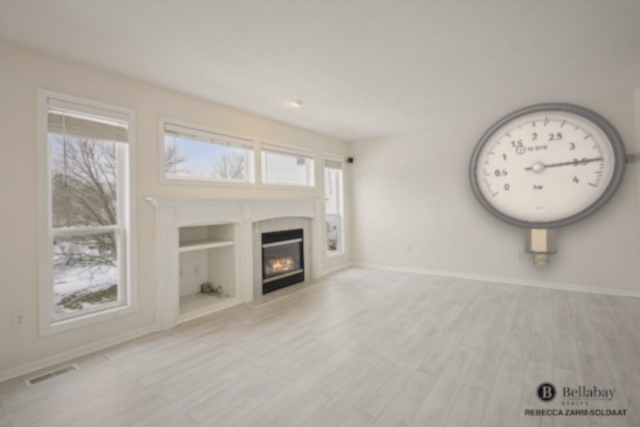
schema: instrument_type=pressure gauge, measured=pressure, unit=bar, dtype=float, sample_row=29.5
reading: 3.5
